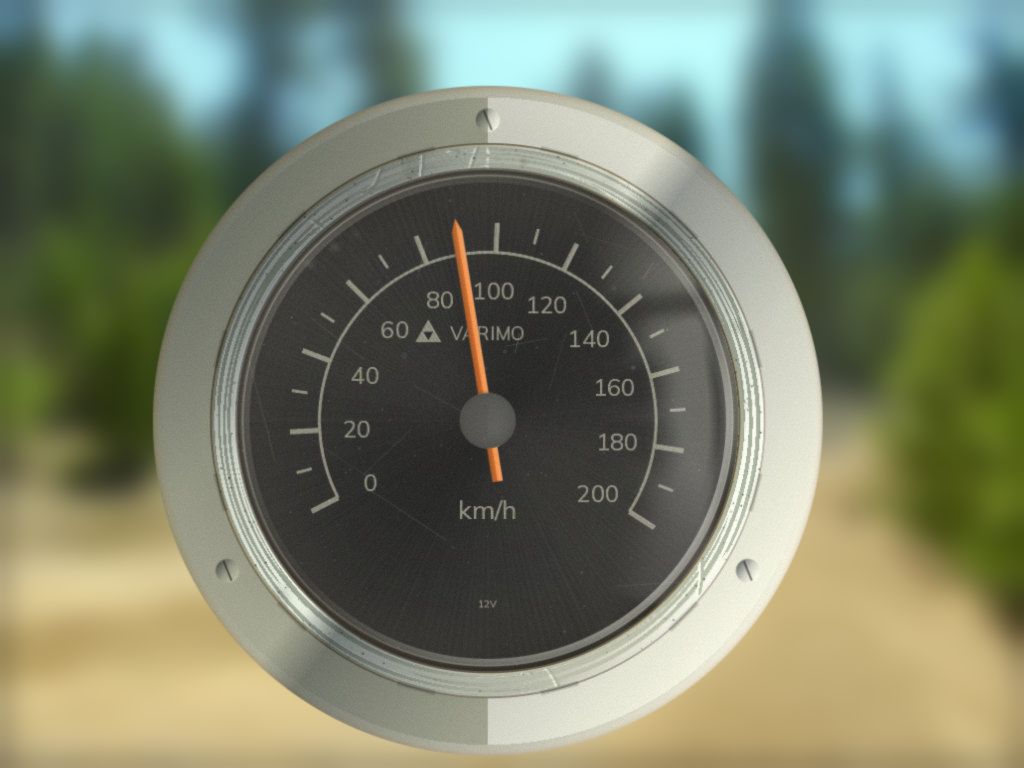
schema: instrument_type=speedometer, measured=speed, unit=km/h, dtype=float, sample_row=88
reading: 90
